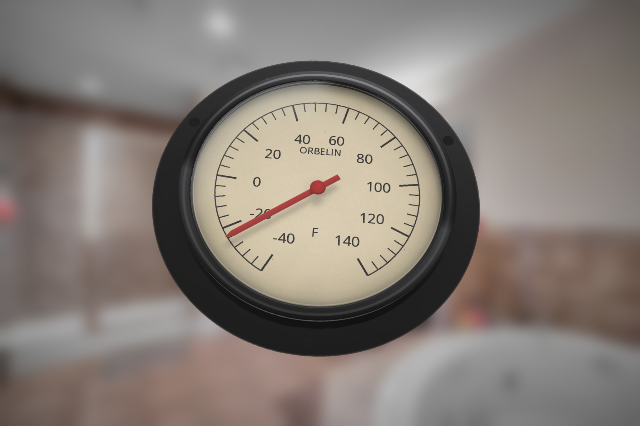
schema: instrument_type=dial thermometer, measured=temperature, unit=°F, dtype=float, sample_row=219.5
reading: -24
